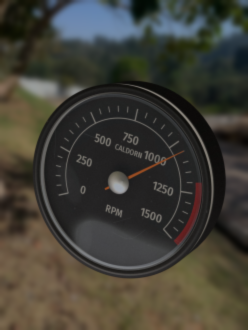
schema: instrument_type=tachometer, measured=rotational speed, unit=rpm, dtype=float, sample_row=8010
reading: 1050
